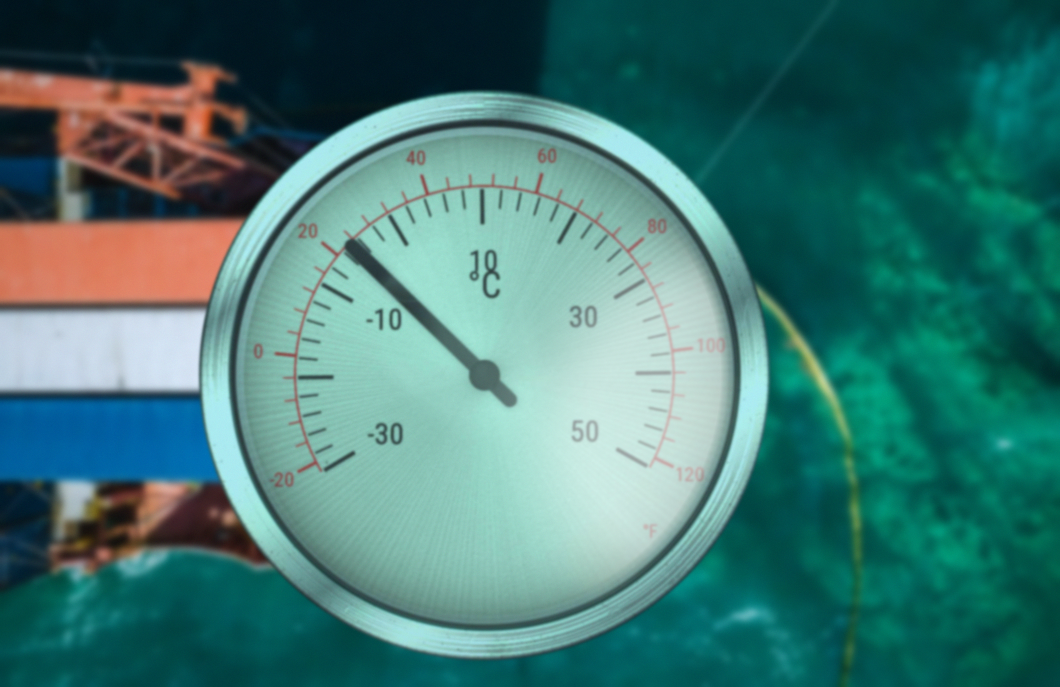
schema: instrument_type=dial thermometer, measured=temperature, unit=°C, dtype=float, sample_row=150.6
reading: -5
